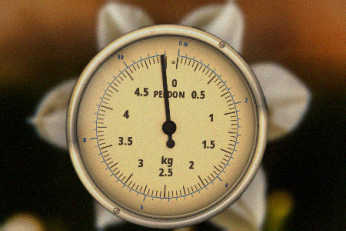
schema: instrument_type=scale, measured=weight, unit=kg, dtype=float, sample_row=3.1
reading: 4.95
